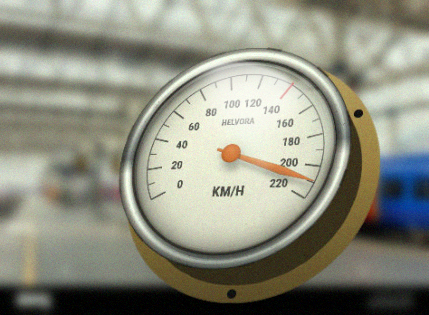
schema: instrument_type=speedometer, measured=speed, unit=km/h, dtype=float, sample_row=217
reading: 210
